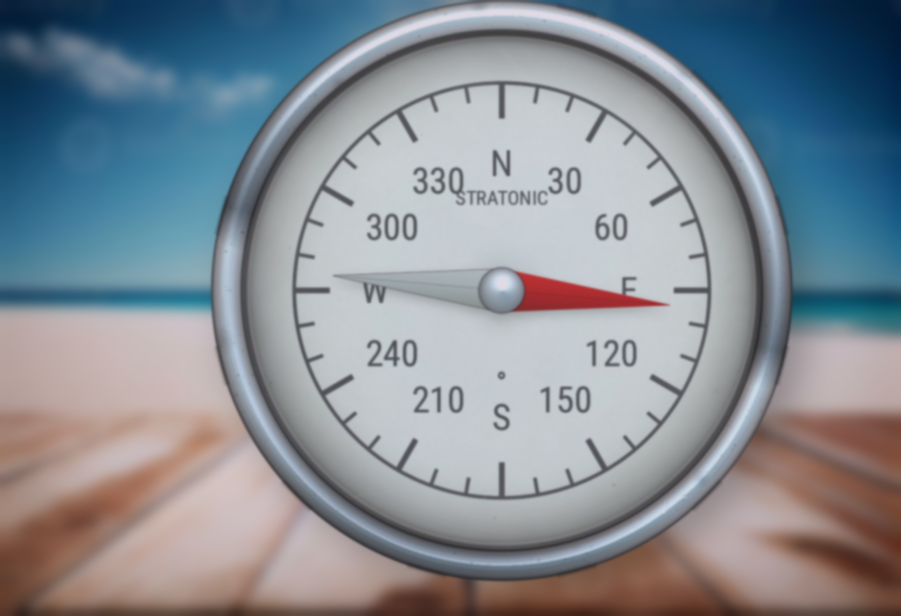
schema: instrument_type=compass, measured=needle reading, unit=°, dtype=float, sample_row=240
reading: 95
